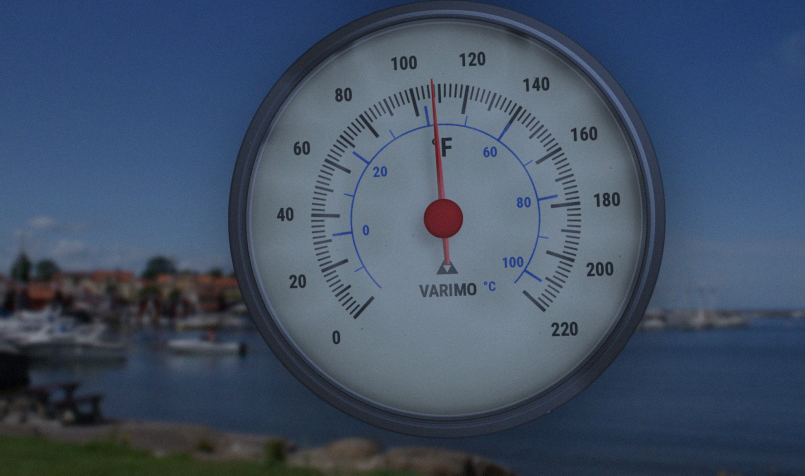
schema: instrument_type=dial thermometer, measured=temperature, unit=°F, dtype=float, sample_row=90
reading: 108
